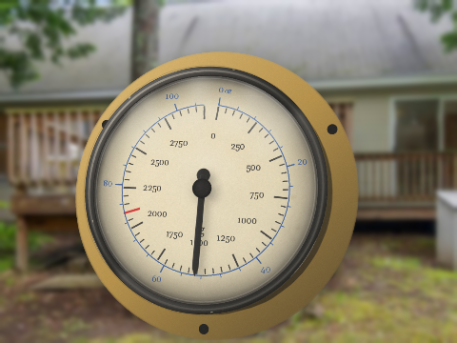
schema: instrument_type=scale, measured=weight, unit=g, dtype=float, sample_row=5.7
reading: 1500
